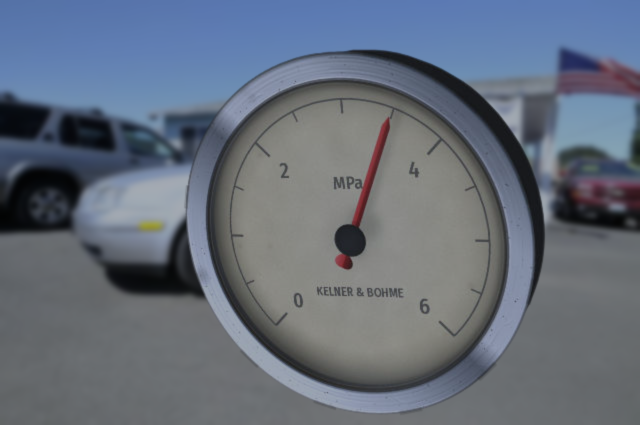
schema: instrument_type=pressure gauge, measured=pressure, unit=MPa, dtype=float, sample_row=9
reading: 3.5
